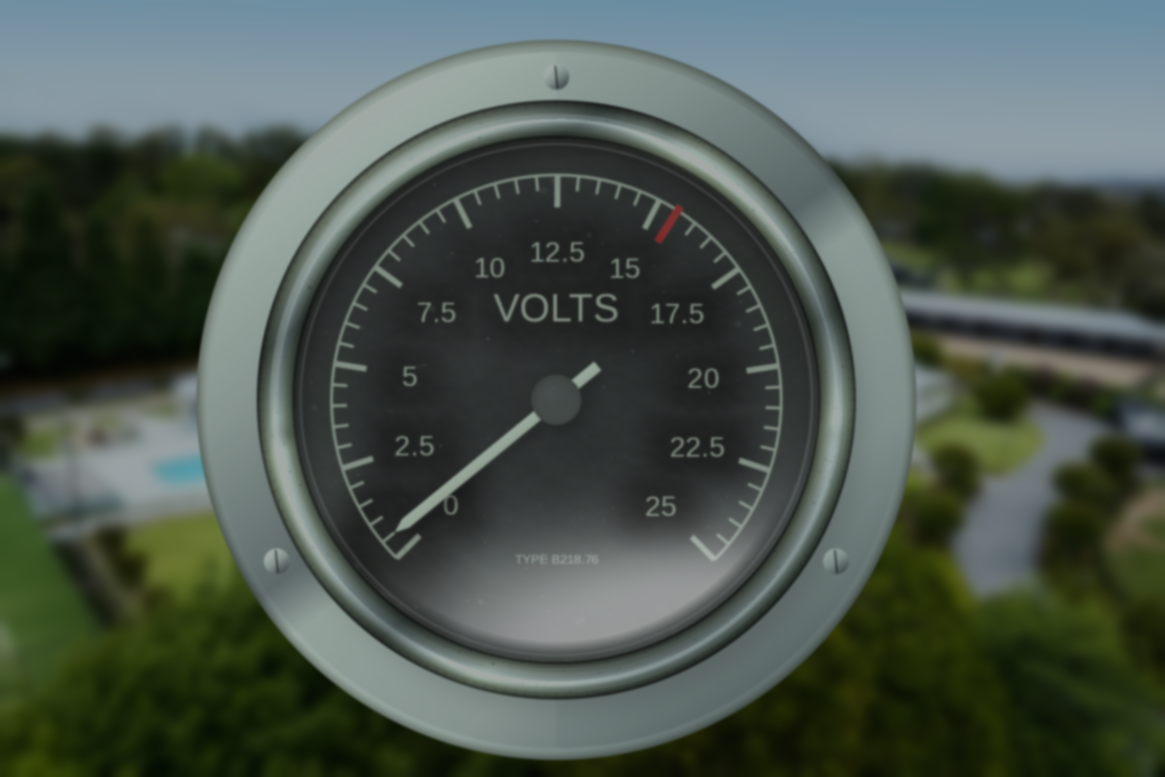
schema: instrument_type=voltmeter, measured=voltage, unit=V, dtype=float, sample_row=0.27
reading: 0.5
